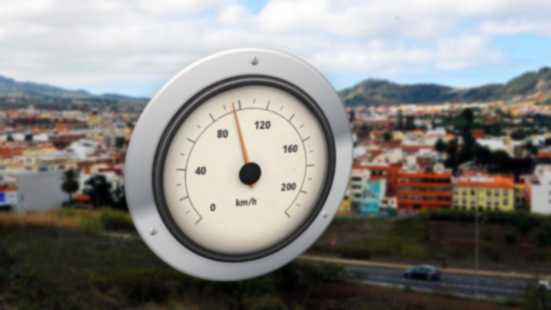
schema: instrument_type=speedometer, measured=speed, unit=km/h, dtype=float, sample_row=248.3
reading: 95
